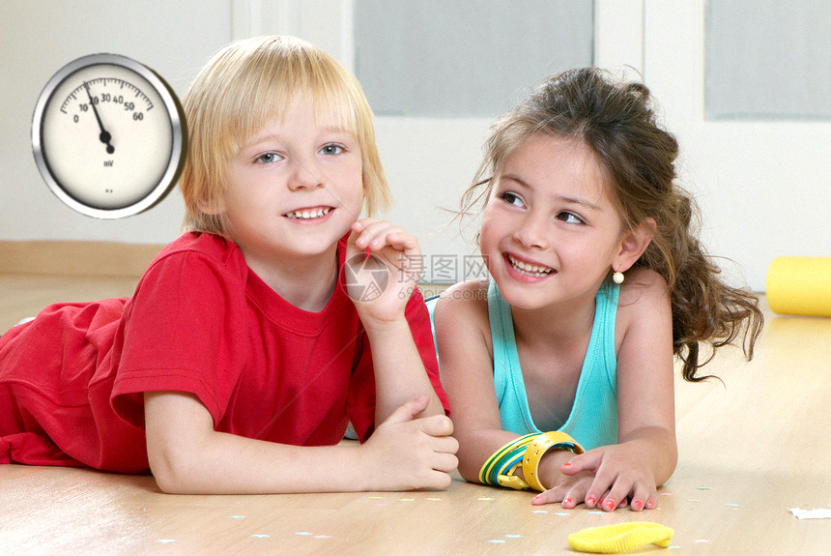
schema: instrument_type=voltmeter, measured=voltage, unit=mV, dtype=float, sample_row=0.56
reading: 20
